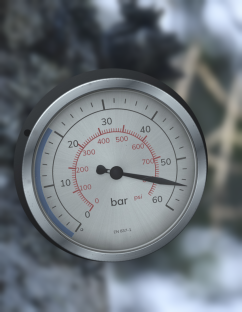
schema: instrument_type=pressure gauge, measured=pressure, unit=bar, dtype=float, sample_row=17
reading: 55
